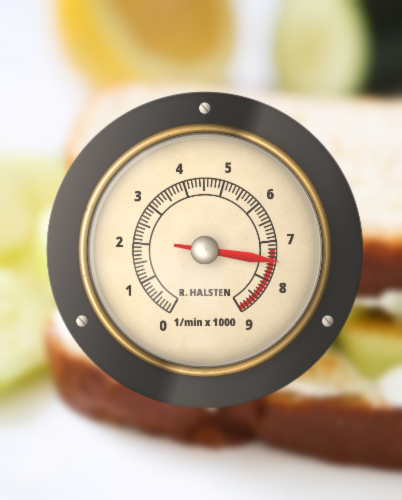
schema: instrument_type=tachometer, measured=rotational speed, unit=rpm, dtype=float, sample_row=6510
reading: 7500
